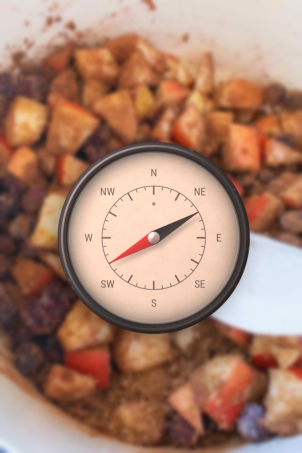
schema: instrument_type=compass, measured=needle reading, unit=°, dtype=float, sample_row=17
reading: 240
